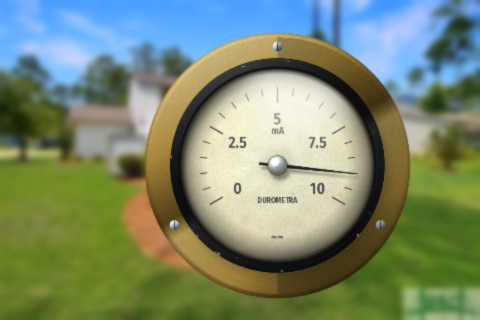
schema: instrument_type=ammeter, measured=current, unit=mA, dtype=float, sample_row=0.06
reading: 9
